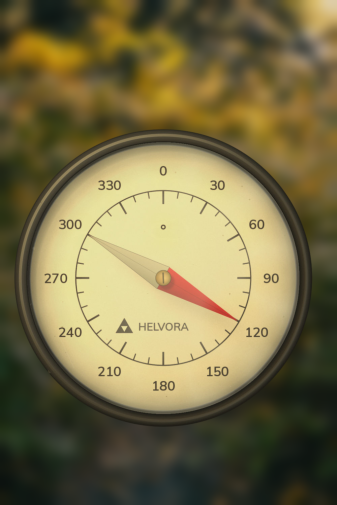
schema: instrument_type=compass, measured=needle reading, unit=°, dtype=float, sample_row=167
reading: 120
